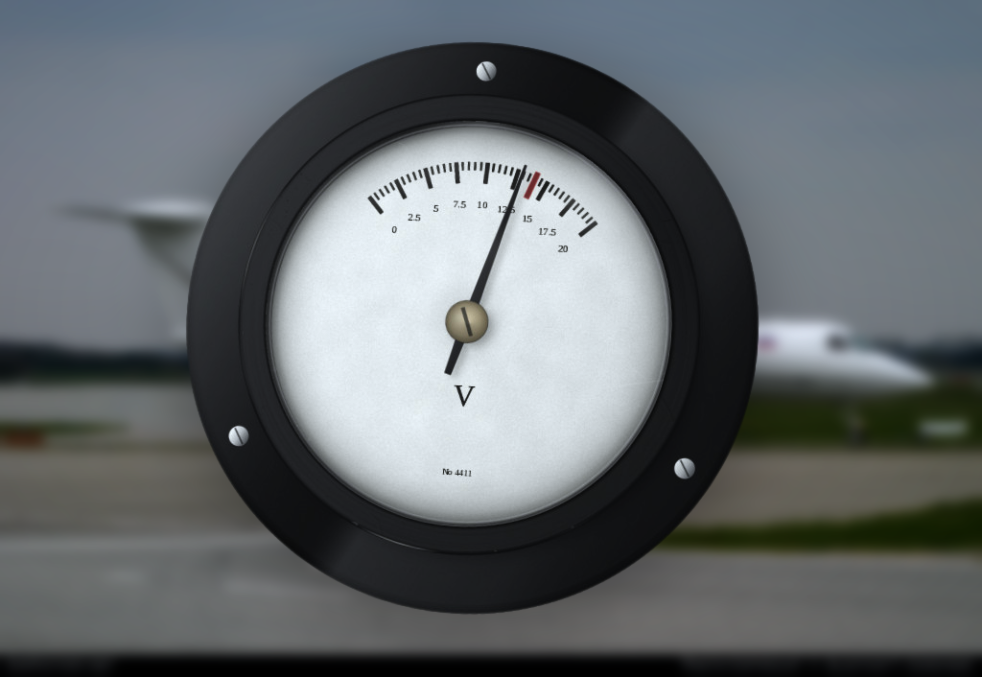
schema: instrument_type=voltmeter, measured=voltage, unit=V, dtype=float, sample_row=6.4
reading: 13
